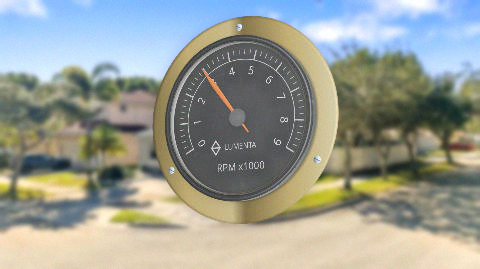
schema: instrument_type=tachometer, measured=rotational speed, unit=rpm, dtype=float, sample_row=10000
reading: 3000
